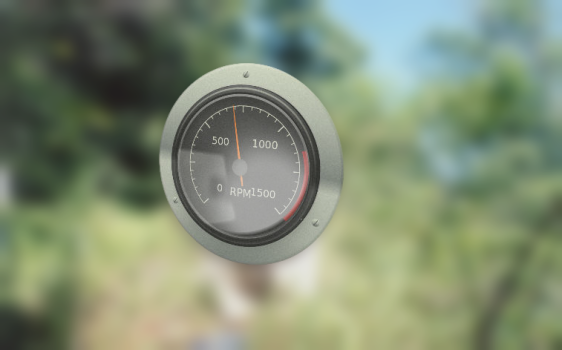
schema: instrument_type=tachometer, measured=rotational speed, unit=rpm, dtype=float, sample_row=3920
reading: 700
